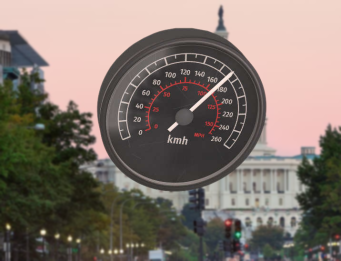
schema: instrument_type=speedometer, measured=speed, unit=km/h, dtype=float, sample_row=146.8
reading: 170
